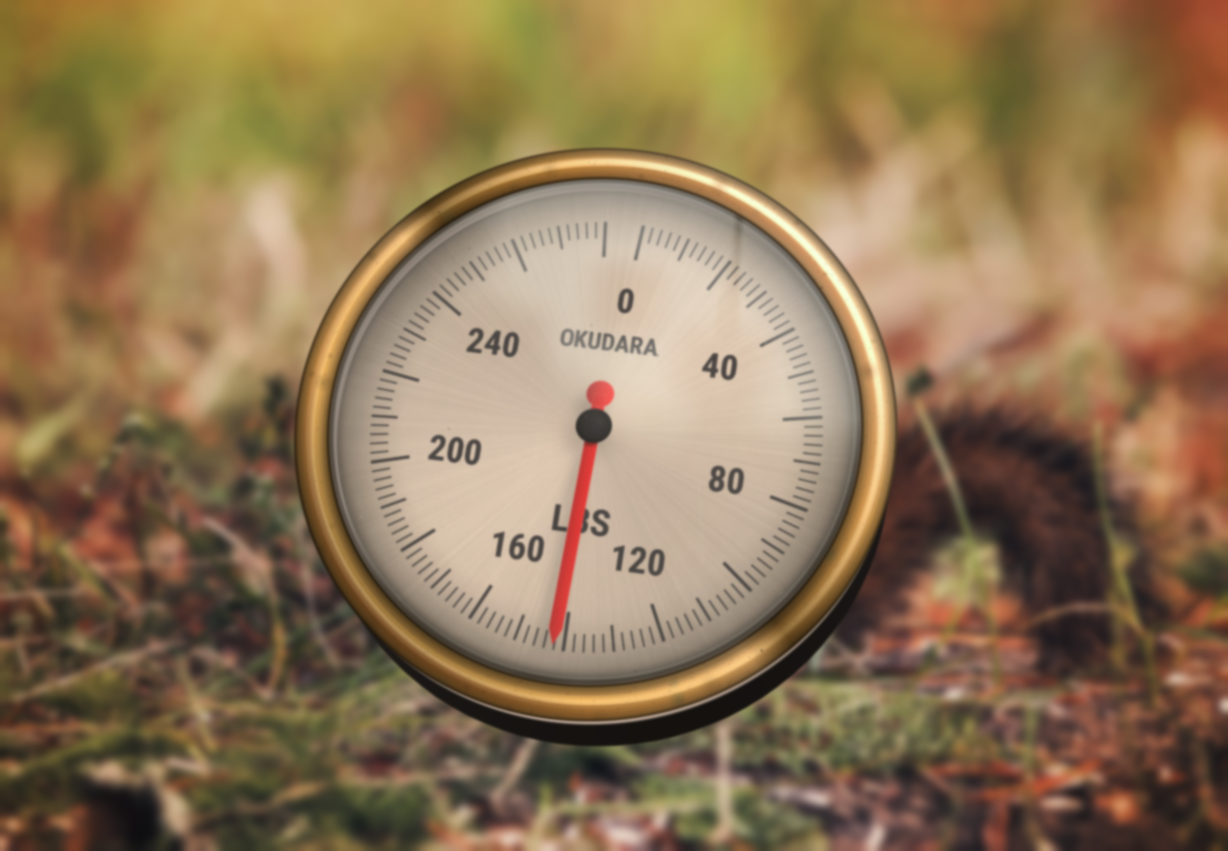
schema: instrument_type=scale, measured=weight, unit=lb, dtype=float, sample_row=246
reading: 142
